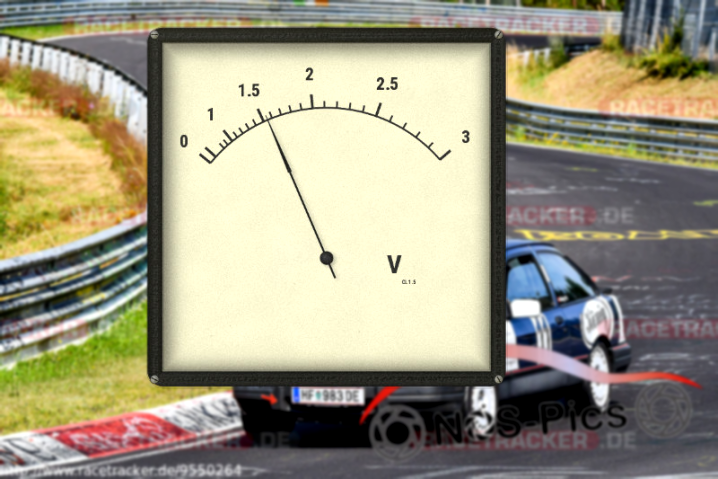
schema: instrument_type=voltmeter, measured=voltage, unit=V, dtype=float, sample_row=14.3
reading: 1.55
